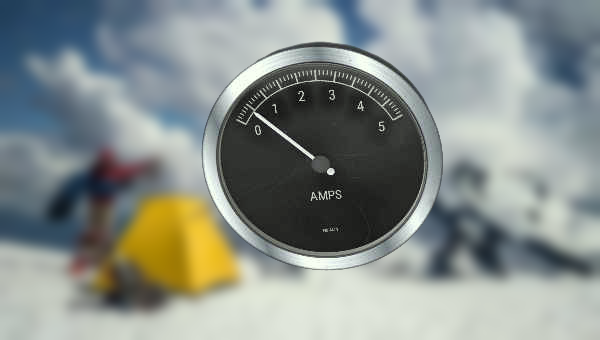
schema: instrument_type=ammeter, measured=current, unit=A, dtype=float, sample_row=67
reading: 0.5
